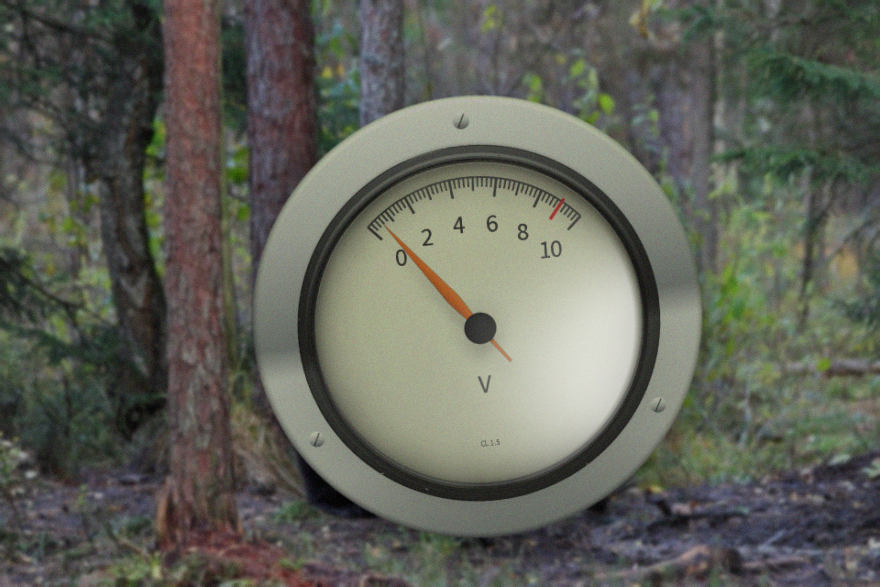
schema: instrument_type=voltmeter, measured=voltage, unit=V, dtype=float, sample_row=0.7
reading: 0.6
